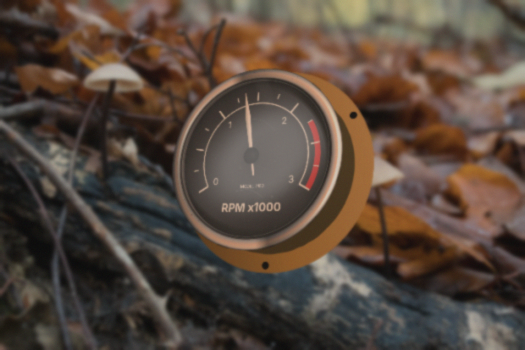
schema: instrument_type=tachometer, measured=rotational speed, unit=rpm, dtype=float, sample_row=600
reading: 1375
